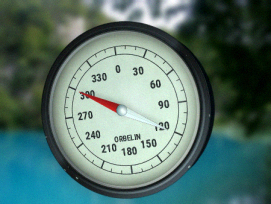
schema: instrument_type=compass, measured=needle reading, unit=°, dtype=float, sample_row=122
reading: 300
